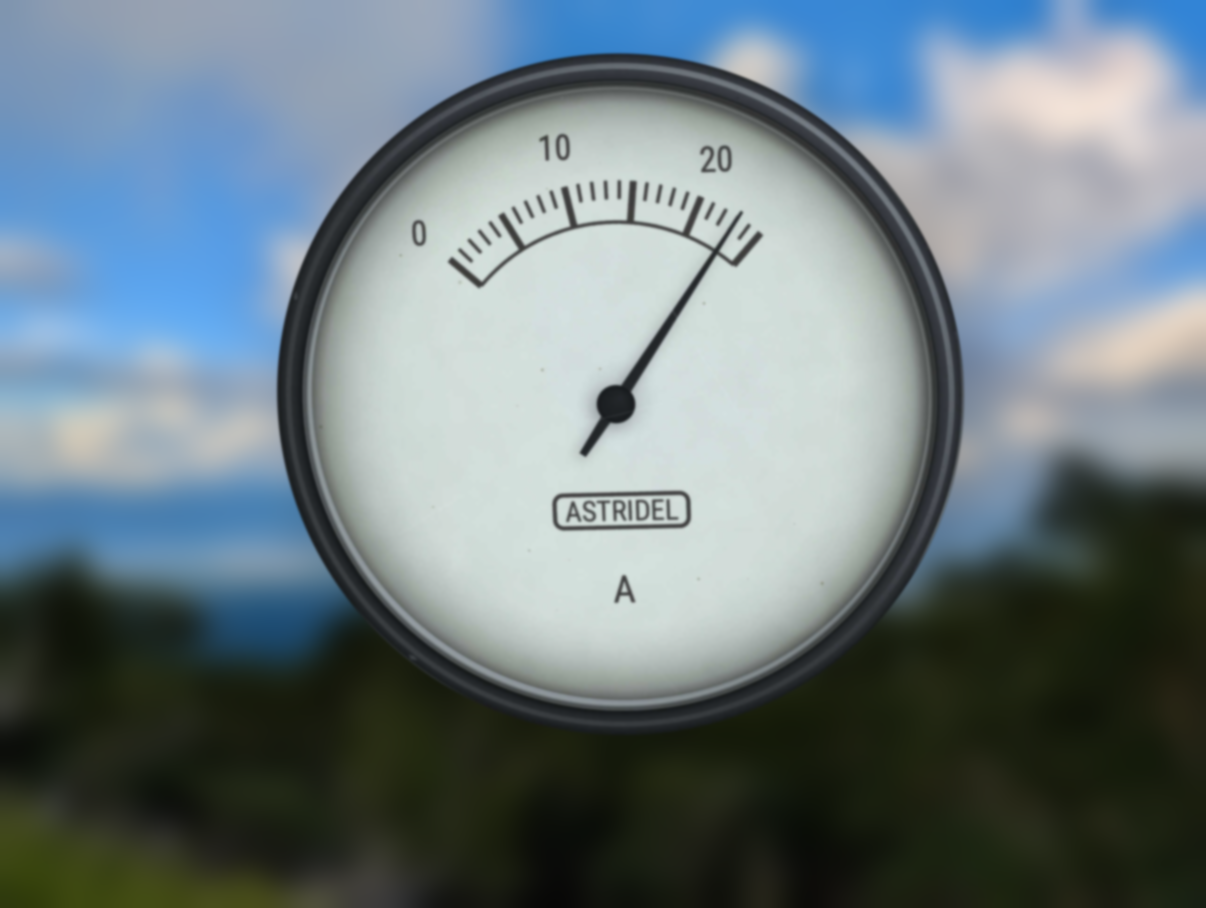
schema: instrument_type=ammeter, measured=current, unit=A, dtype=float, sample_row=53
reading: 23
